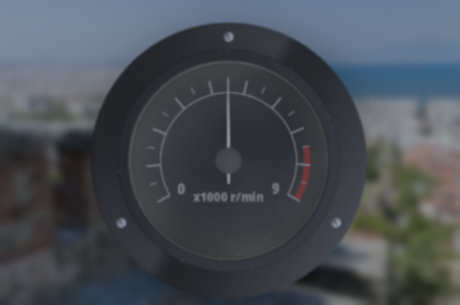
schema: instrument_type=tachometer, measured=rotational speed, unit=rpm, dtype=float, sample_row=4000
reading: 4500
